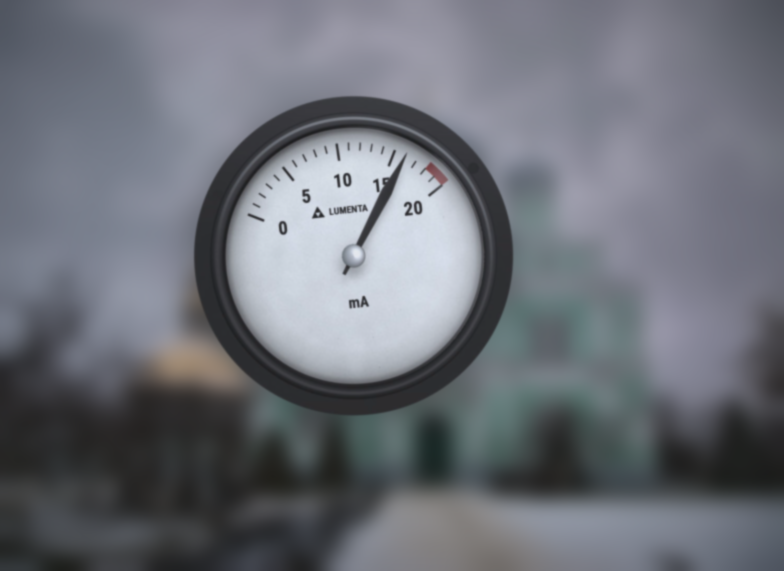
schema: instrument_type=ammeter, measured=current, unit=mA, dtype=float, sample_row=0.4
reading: 16
